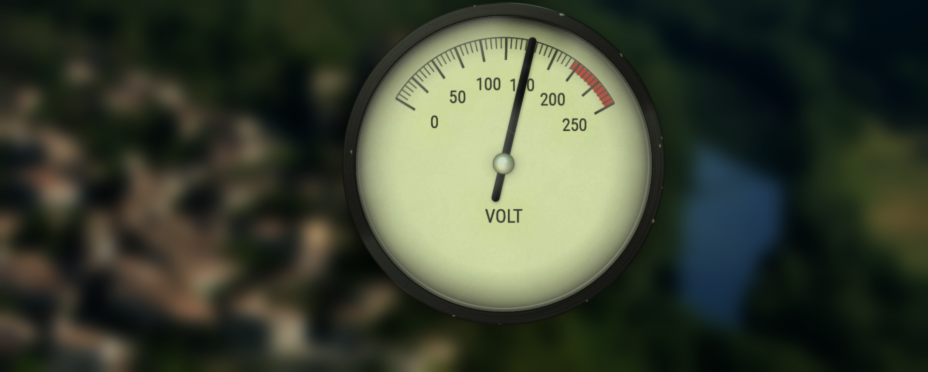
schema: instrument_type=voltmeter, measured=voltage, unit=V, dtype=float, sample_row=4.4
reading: 150
